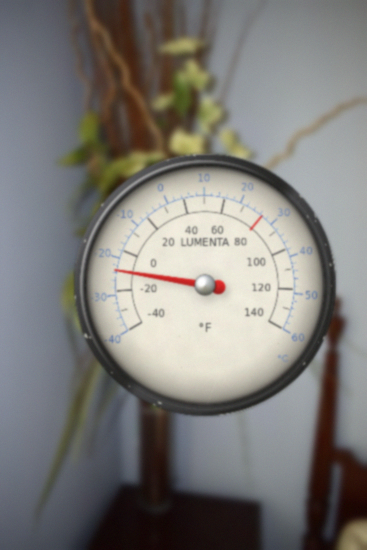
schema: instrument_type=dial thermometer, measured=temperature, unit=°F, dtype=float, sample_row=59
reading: -10
